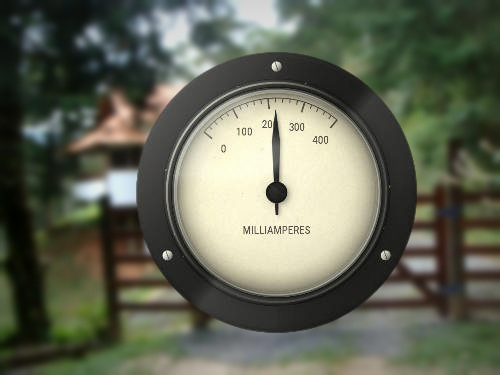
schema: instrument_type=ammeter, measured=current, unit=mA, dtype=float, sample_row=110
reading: 220
